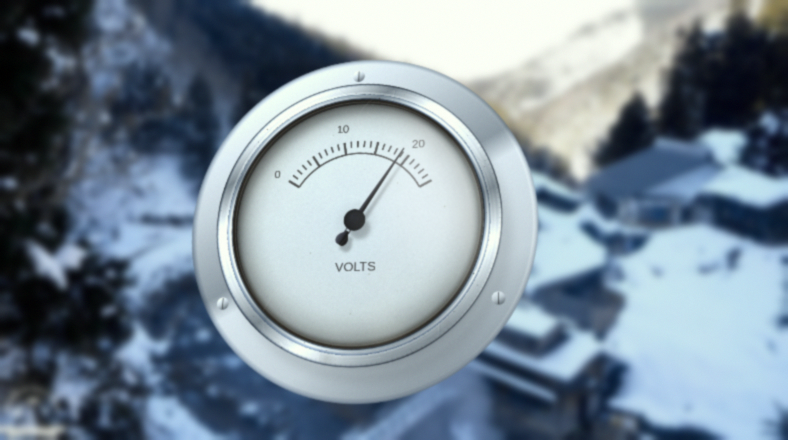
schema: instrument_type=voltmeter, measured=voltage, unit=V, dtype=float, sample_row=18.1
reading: 19
